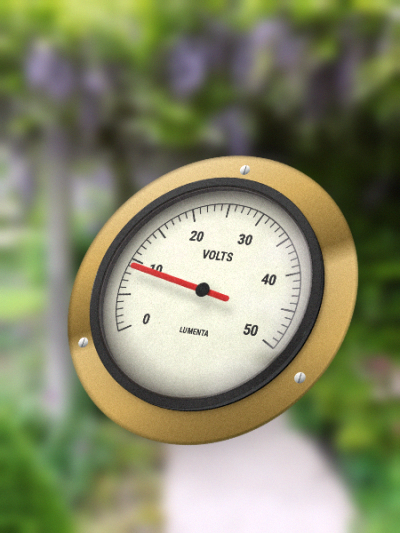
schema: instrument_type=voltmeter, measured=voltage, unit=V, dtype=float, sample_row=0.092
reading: 9
